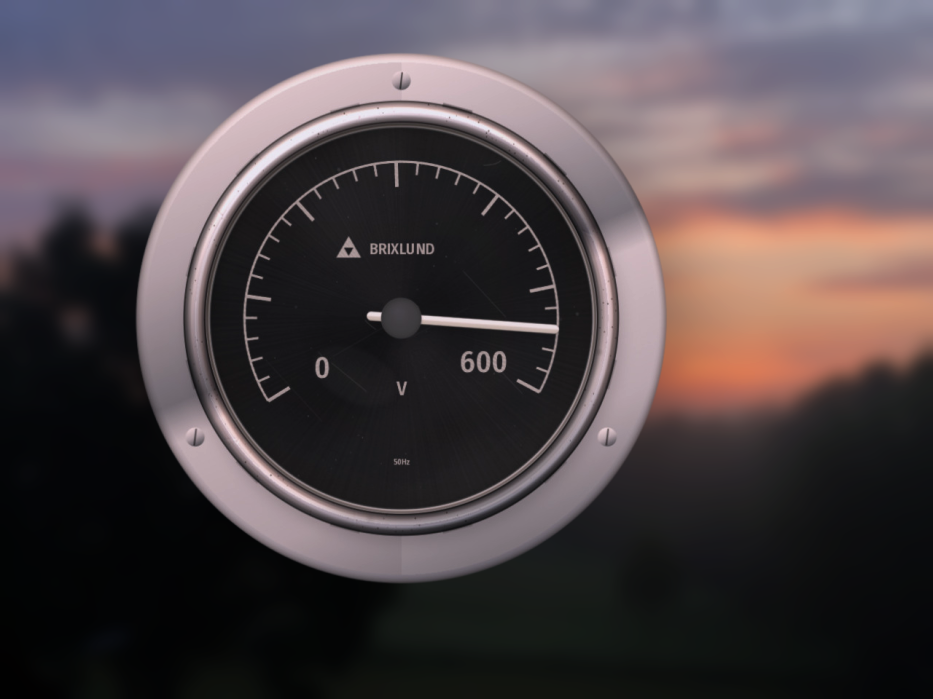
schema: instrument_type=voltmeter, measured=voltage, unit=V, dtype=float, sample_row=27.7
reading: 540
